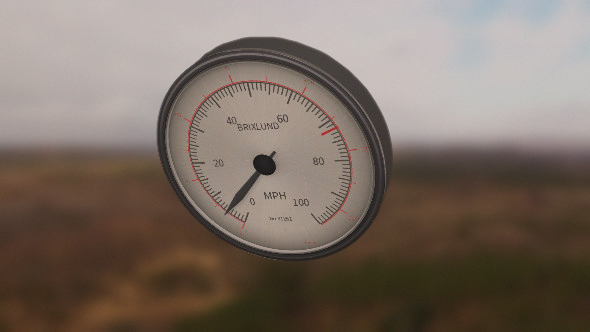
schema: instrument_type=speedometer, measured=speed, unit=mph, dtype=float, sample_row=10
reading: 5
